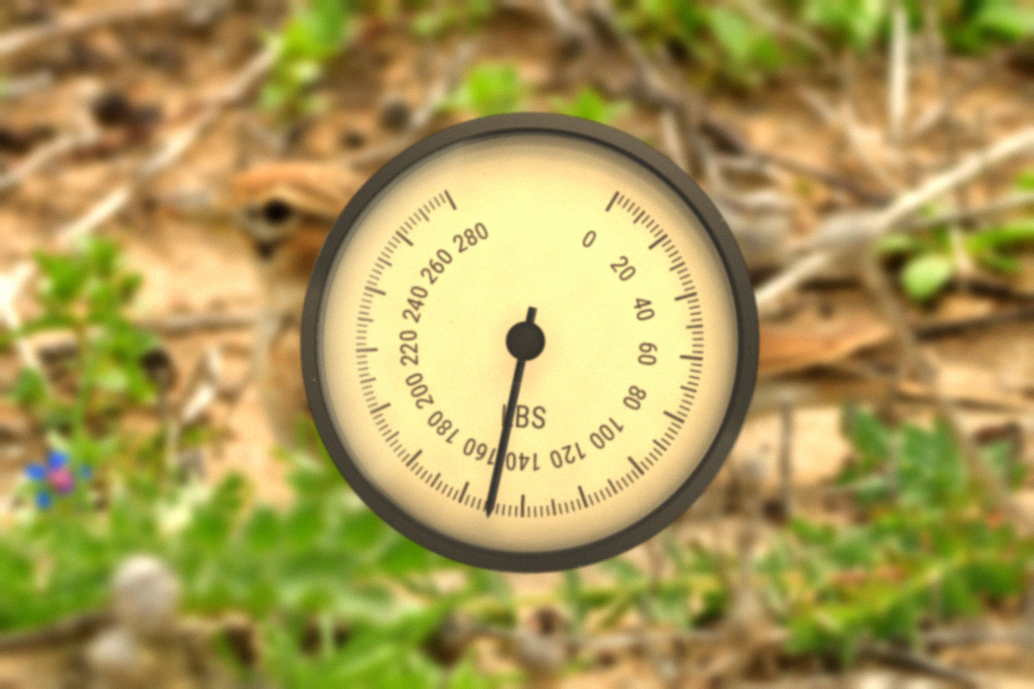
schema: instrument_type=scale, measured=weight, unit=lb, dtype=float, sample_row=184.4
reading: 150
